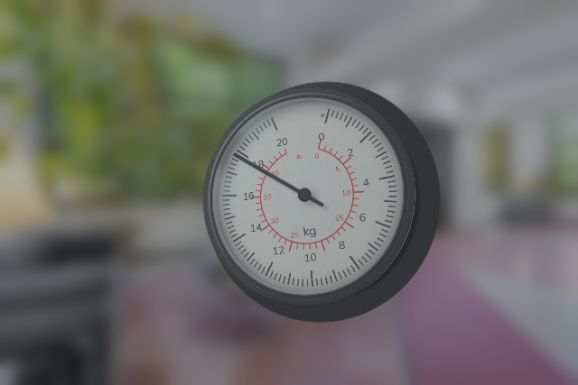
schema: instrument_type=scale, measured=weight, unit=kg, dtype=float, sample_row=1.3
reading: 17.8
